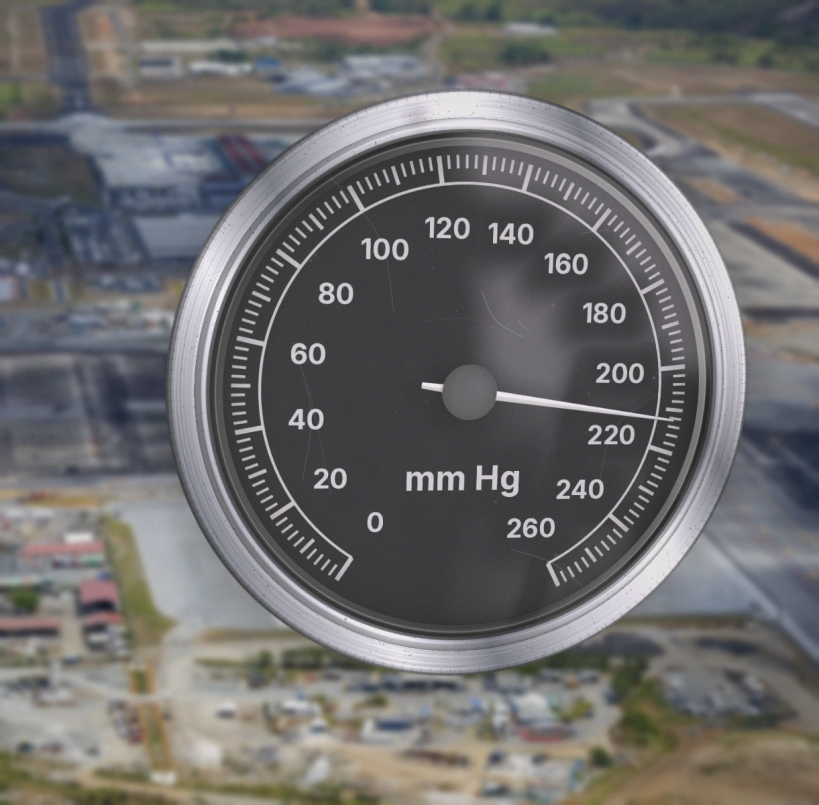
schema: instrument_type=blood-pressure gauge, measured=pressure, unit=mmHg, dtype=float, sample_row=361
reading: 212
